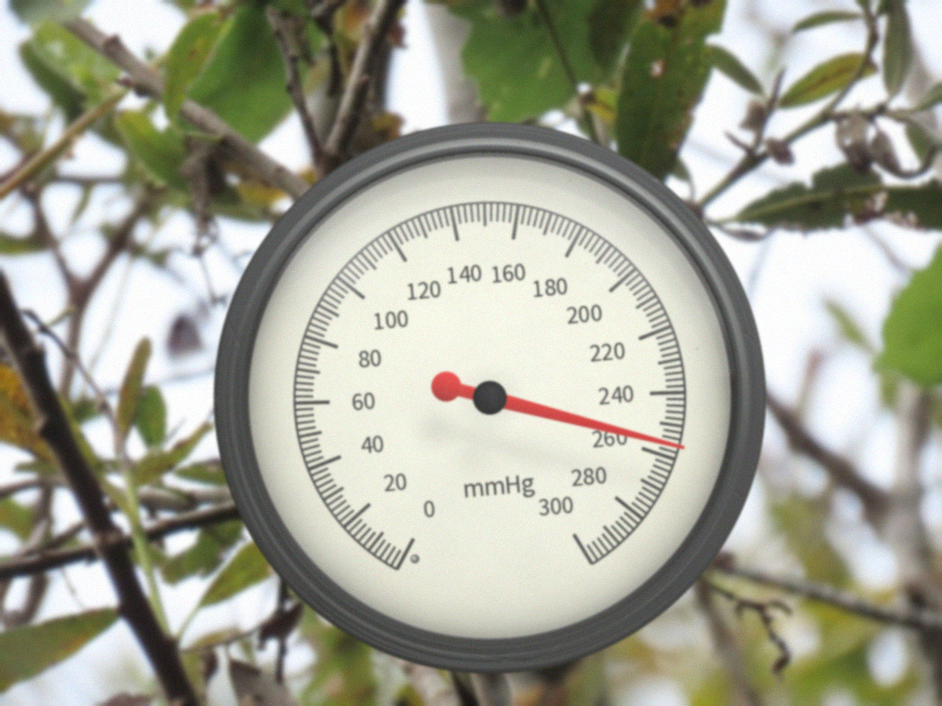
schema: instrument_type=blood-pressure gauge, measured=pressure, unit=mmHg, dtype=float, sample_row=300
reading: 256
